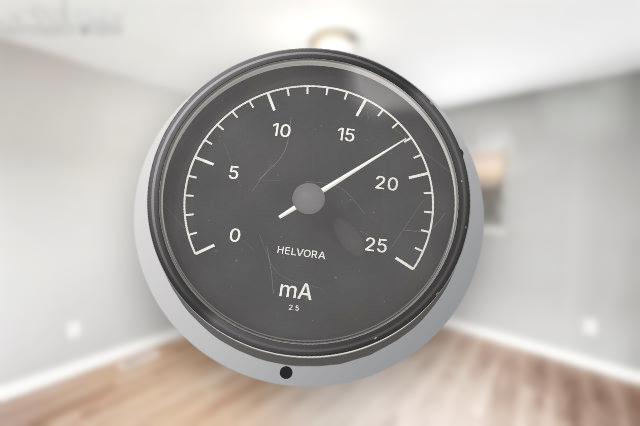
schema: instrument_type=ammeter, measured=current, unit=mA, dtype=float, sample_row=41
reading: 18
